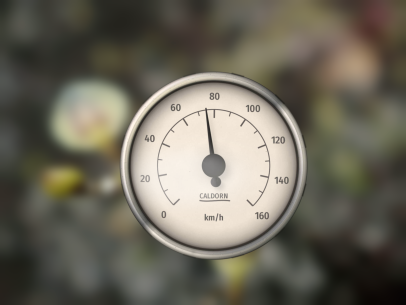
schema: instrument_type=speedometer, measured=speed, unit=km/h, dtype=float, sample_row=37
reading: 75
